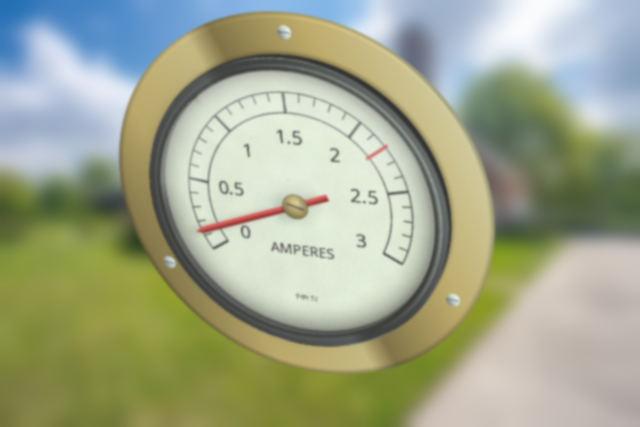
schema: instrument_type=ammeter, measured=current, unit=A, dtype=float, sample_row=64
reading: 0.15
